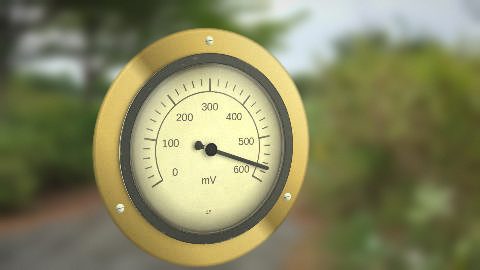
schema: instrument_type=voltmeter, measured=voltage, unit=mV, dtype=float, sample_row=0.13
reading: 570
